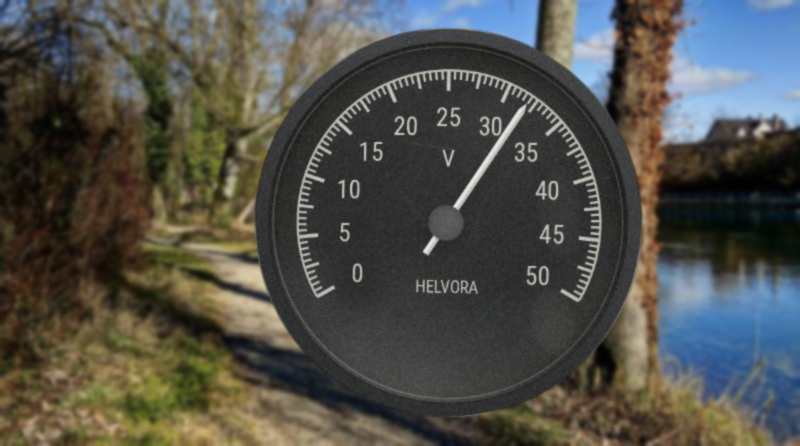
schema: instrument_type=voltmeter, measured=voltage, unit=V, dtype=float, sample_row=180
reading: 32
